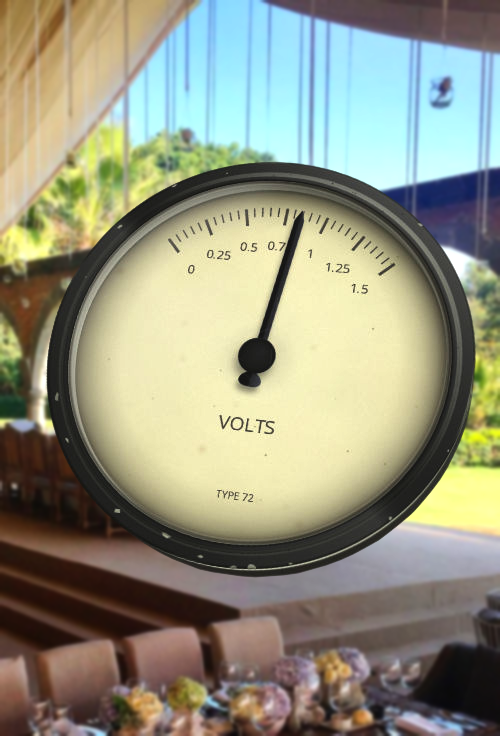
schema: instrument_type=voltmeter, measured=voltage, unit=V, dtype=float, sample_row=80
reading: 0.85
